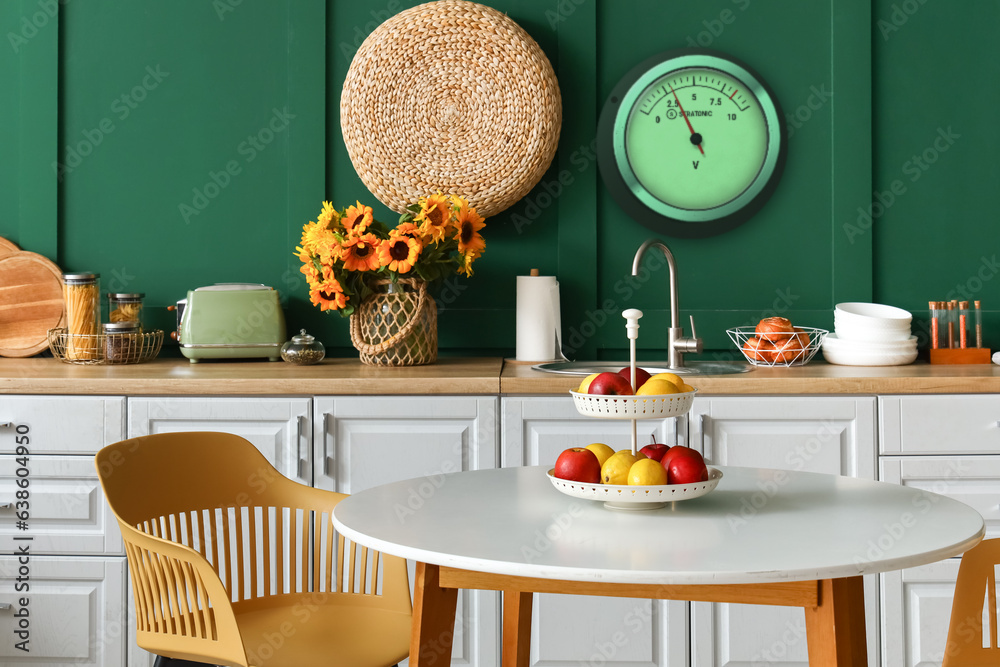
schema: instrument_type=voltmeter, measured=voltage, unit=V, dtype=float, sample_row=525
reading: 3
